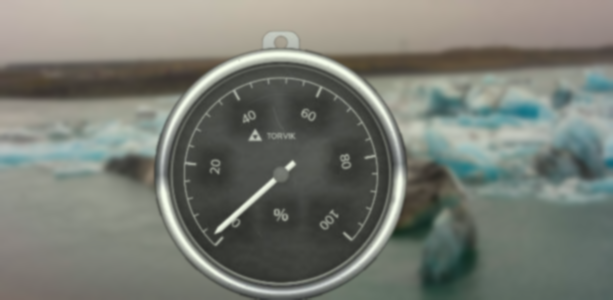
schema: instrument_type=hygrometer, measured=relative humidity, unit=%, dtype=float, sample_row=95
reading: 2
